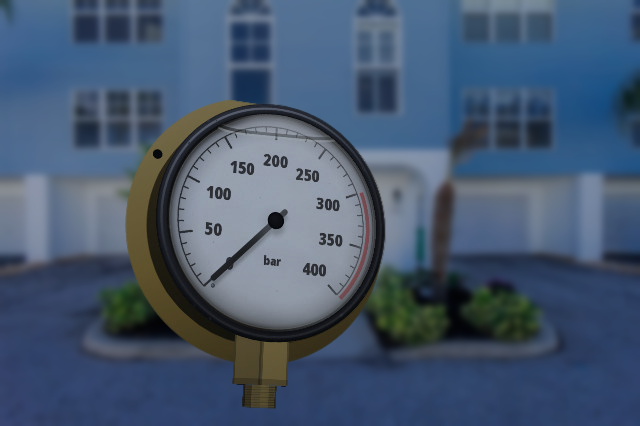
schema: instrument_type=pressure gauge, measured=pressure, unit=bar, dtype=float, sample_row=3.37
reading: 0
